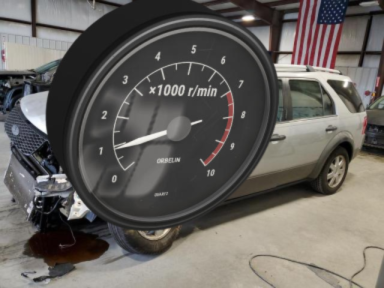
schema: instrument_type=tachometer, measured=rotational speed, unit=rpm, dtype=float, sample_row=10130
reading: 1000
